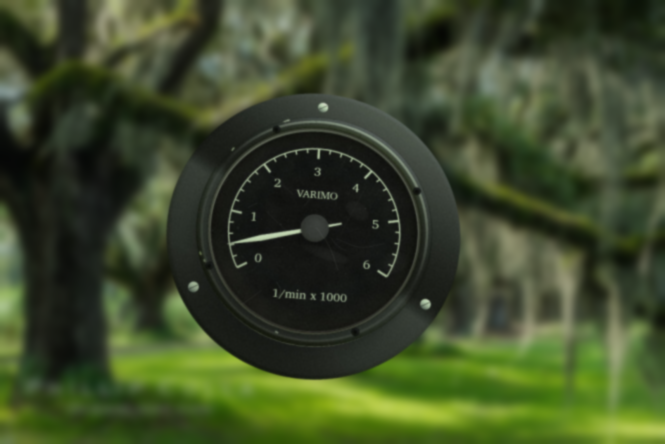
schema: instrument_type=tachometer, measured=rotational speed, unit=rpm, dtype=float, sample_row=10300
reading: 400
